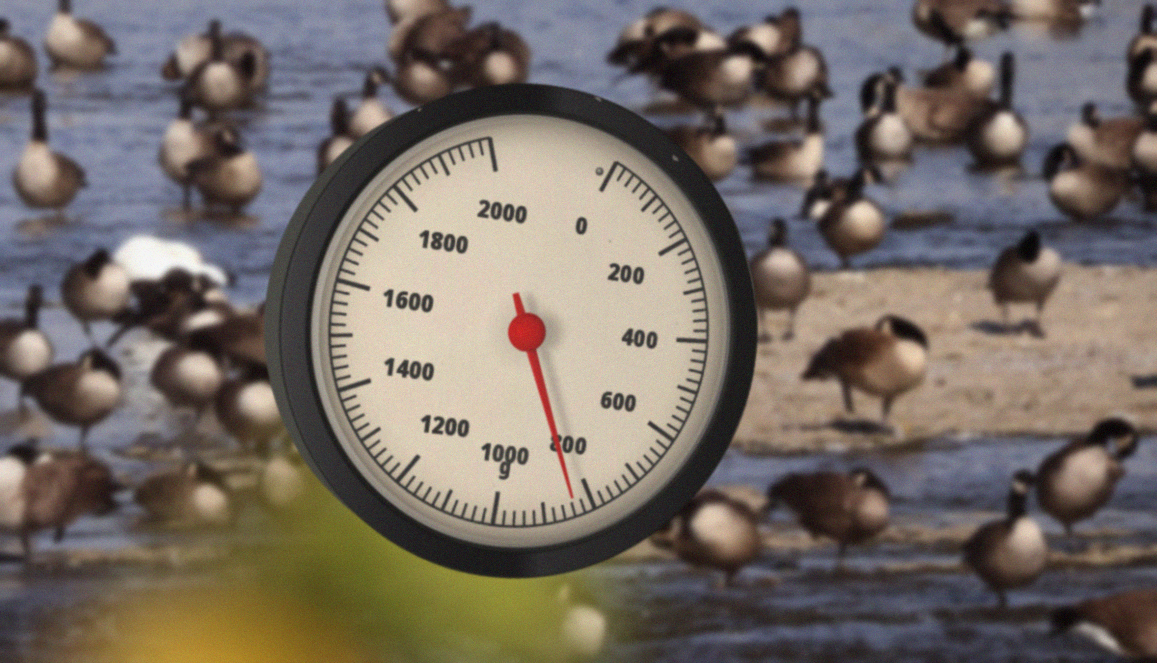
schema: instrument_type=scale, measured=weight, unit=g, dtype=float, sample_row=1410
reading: 840
